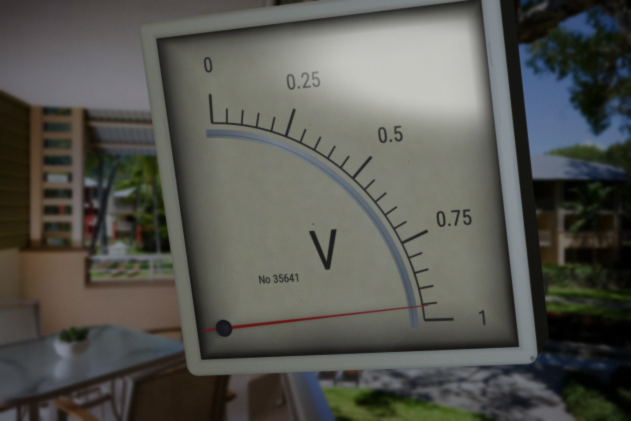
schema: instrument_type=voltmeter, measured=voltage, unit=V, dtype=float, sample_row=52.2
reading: 0.95
